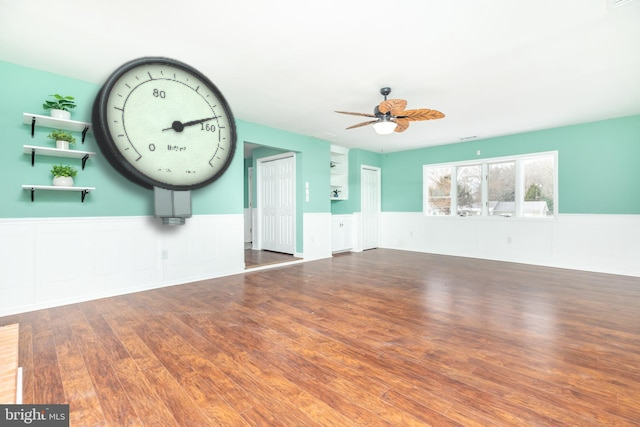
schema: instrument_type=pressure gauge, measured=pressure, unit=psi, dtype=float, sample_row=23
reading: 150
